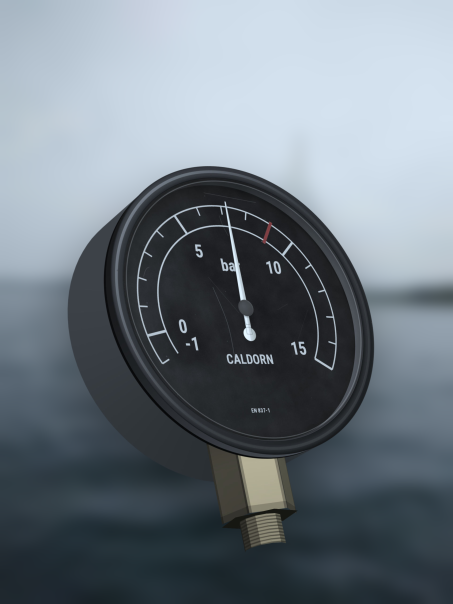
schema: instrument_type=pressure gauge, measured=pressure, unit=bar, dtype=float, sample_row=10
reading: 7
